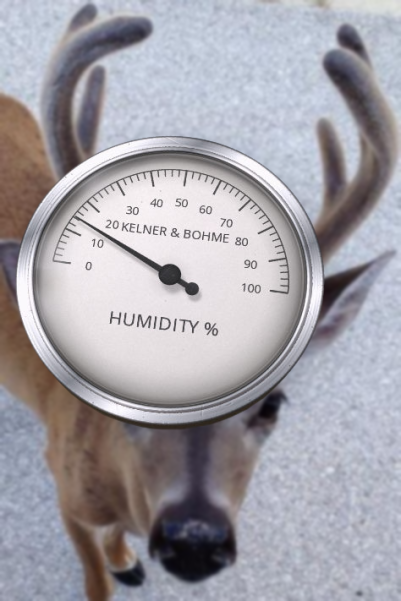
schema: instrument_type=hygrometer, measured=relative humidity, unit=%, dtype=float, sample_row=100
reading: 14
